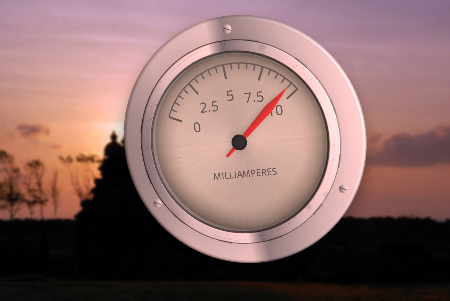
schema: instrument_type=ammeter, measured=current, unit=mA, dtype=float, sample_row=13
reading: 9.5
